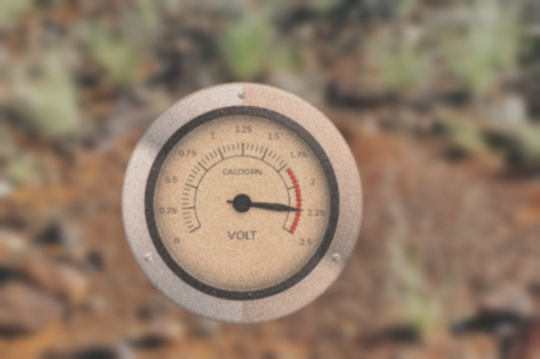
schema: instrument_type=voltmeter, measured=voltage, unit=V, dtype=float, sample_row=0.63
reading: 2.25
